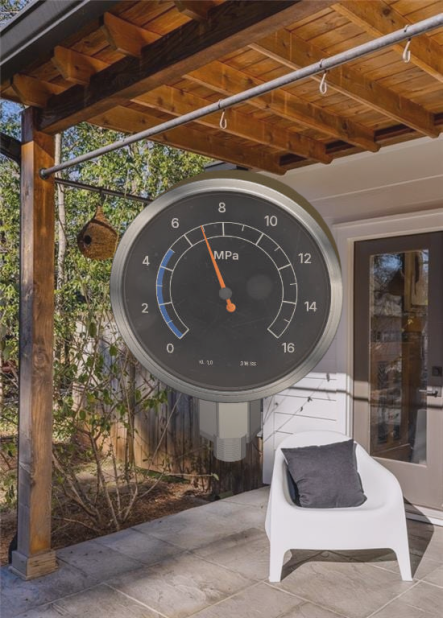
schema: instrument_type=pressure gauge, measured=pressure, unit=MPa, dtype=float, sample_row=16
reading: 7
